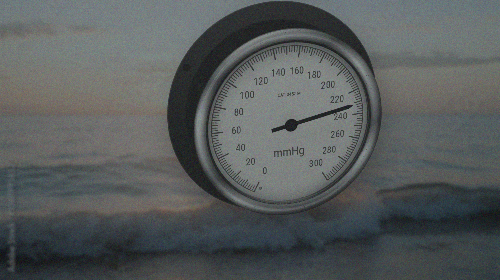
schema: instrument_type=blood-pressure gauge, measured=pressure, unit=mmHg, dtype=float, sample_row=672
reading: 230
